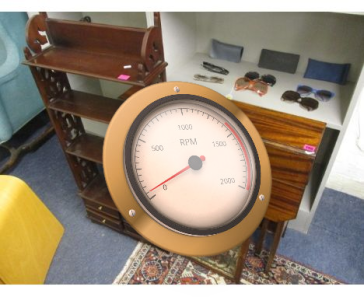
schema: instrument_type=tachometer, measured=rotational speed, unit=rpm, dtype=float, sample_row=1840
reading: 50
